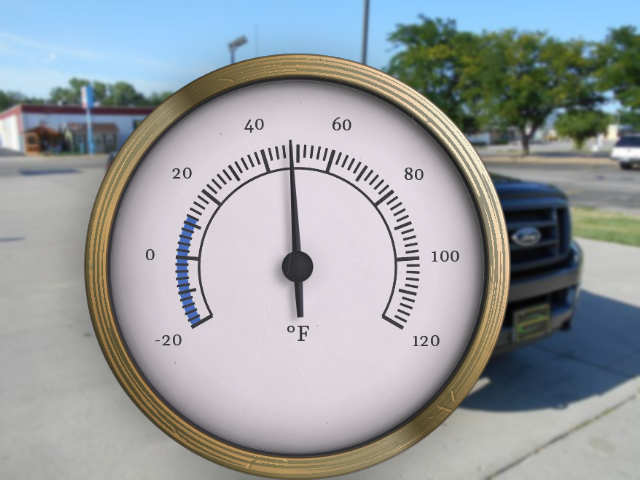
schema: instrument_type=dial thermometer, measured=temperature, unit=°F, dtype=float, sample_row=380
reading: 48
